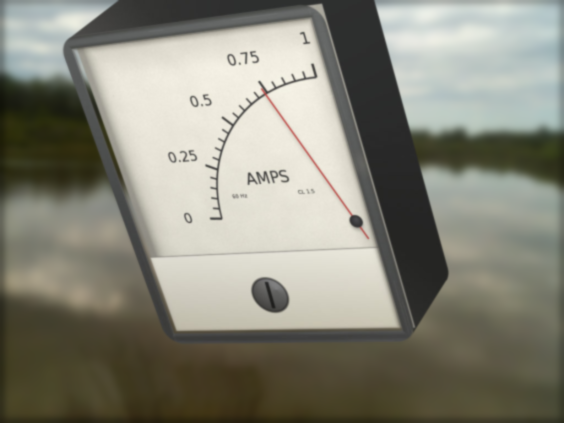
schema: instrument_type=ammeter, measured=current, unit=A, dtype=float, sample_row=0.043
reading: 0.75
